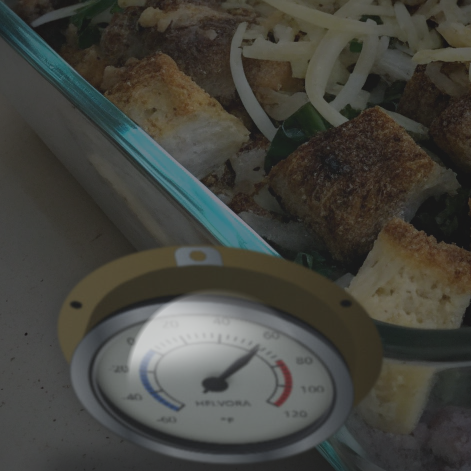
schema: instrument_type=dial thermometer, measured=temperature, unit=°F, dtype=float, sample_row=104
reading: 60
